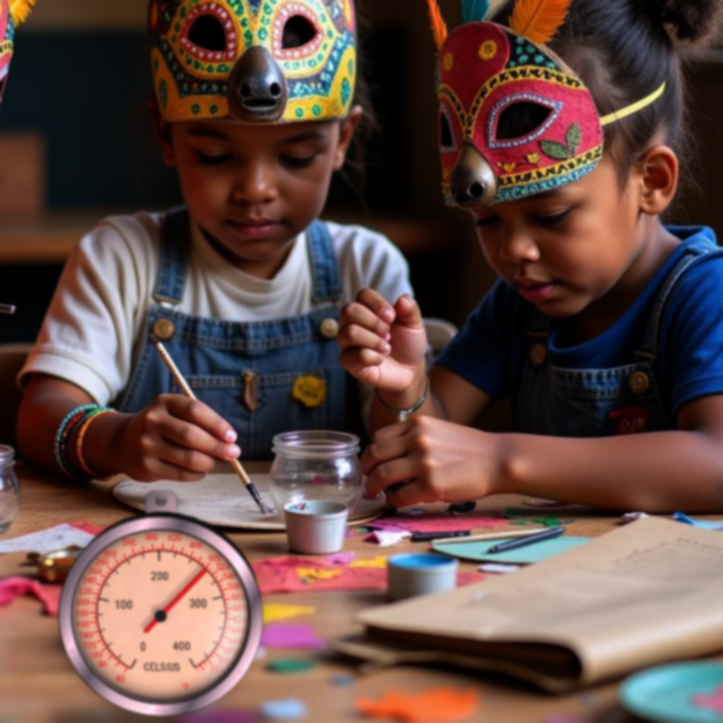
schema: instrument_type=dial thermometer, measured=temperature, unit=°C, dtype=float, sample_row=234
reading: 260
